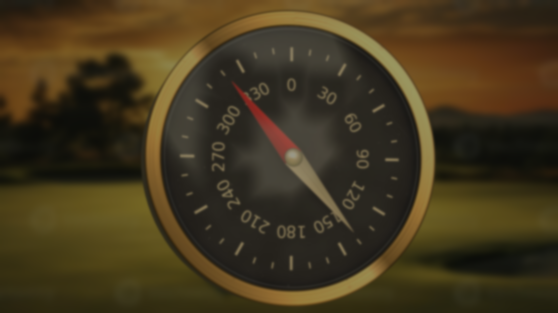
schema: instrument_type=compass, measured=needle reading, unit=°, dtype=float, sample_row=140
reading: 320
